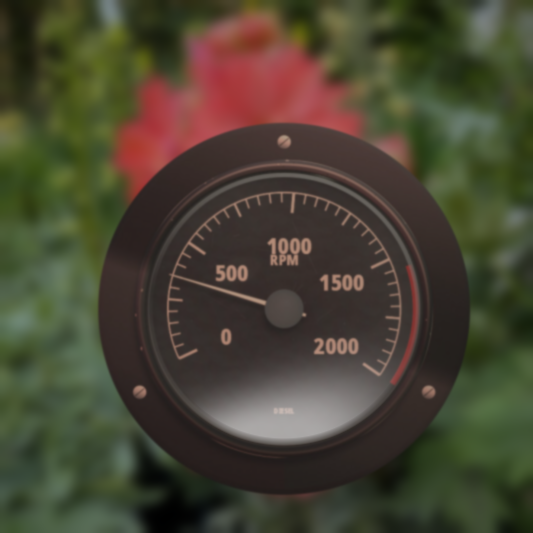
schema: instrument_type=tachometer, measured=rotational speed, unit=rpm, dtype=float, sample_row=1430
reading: 350
